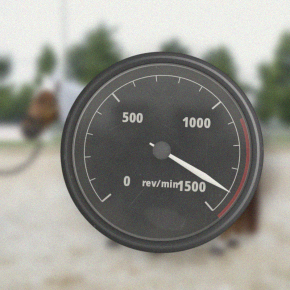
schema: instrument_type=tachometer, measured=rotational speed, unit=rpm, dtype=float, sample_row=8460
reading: 1400
